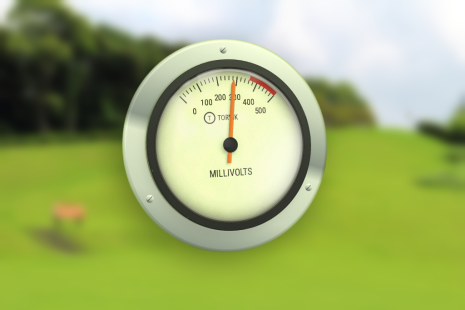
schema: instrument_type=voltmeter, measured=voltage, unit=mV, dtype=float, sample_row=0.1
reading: 280
